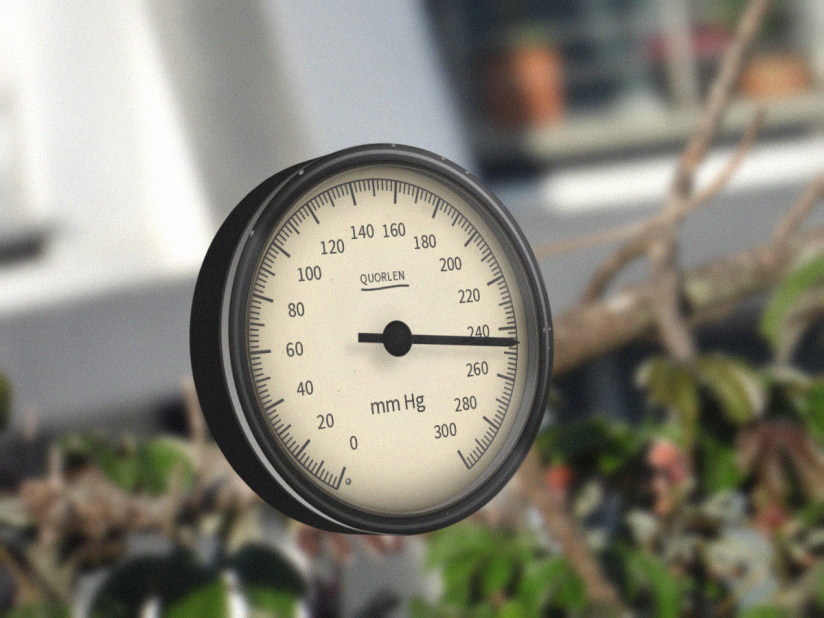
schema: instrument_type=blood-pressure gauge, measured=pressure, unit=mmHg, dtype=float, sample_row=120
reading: 246
